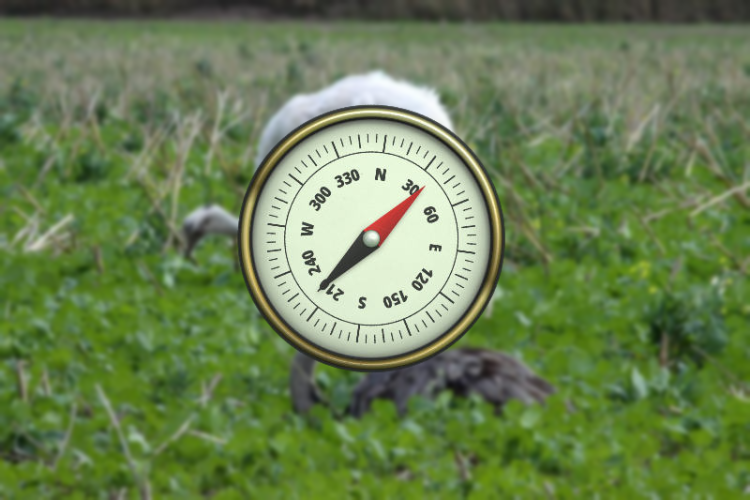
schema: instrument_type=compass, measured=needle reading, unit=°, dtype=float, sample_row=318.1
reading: 37.5
